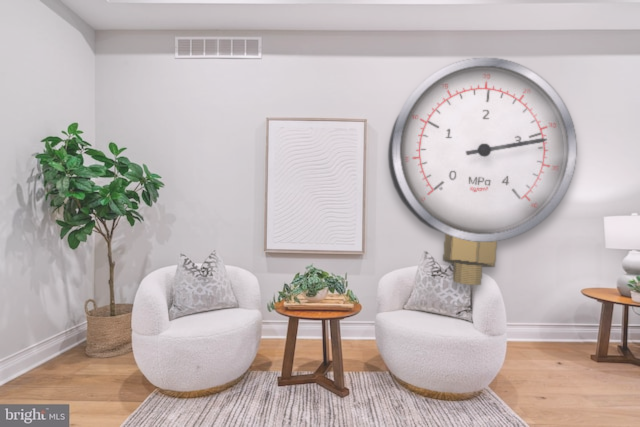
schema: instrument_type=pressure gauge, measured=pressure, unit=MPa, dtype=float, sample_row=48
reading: 3.1
